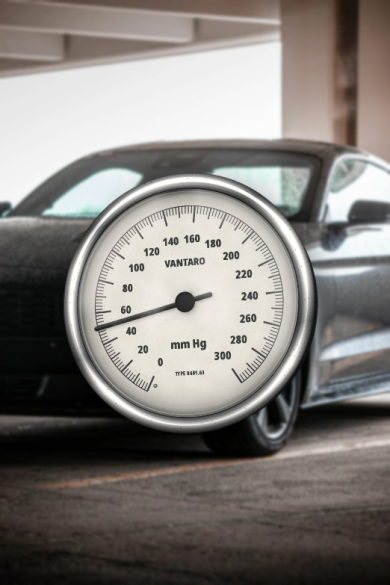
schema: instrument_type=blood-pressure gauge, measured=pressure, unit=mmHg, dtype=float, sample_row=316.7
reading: 50
